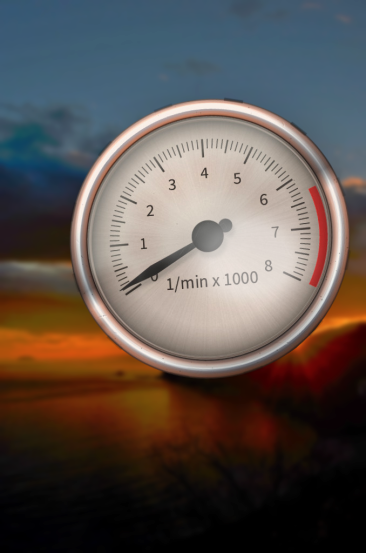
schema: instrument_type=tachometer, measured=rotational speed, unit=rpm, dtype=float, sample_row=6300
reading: 100
